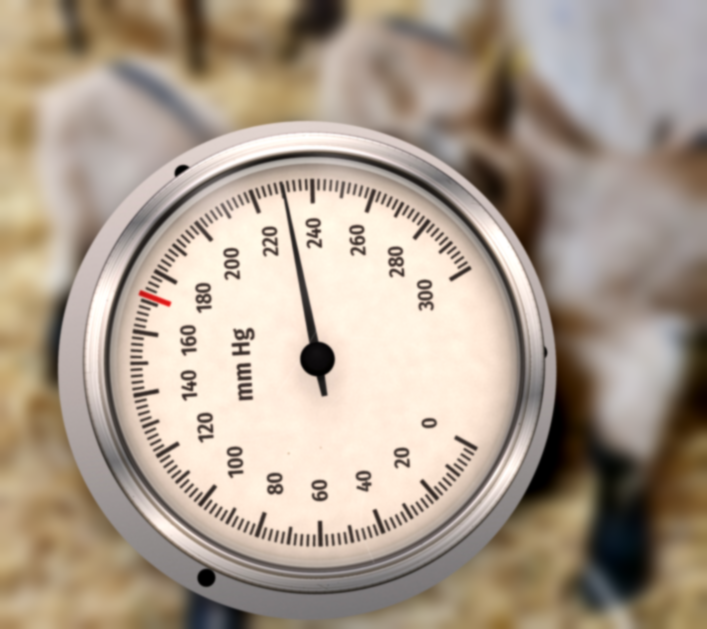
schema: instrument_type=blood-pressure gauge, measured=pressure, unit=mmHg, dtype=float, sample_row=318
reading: 230
